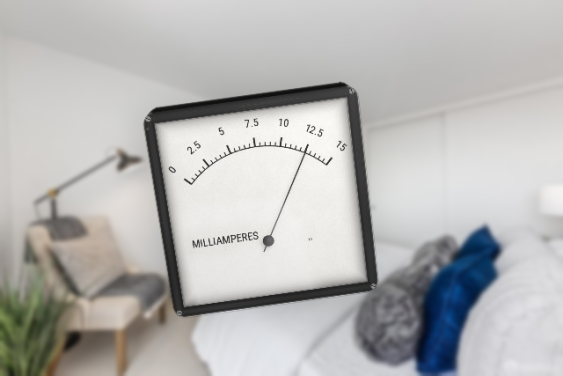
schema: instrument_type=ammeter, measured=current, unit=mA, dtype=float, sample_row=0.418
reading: 12.5
